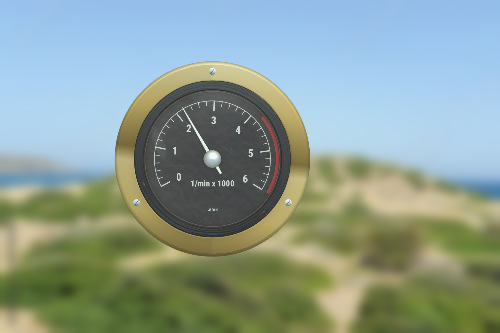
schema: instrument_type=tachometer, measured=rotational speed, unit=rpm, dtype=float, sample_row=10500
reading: 2200
